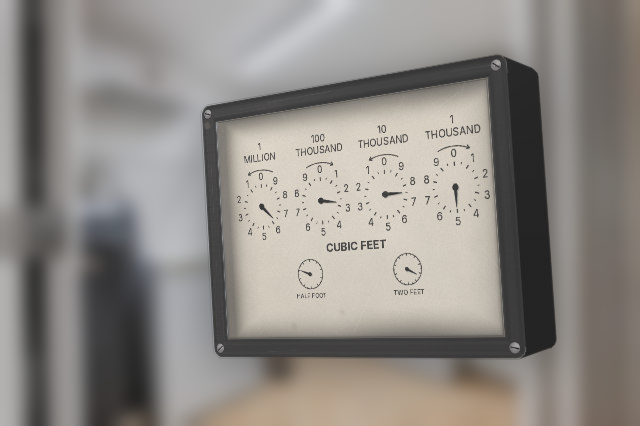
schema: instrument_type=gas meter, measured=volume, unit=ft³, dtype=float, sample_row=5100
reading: 627500
